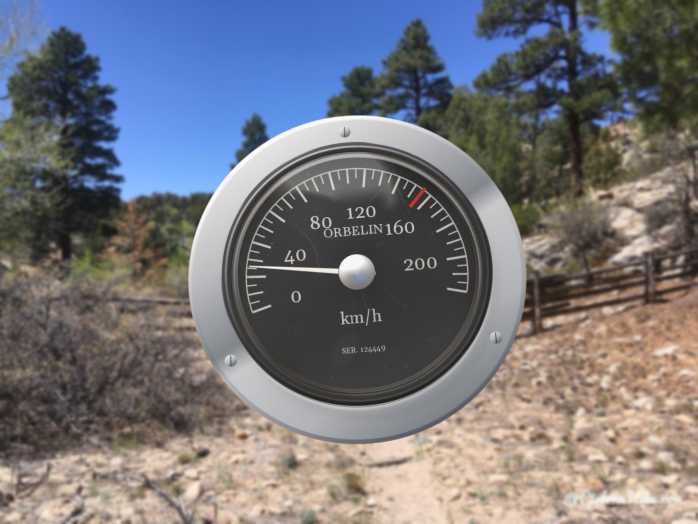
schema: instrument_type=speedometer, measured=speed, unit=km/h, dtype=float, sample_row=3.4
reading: 25
